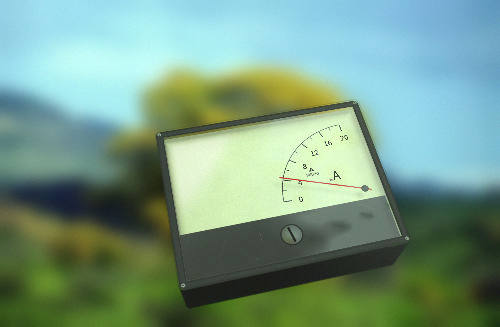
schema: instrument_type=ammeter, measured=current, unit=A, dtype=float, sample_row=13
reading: 4
